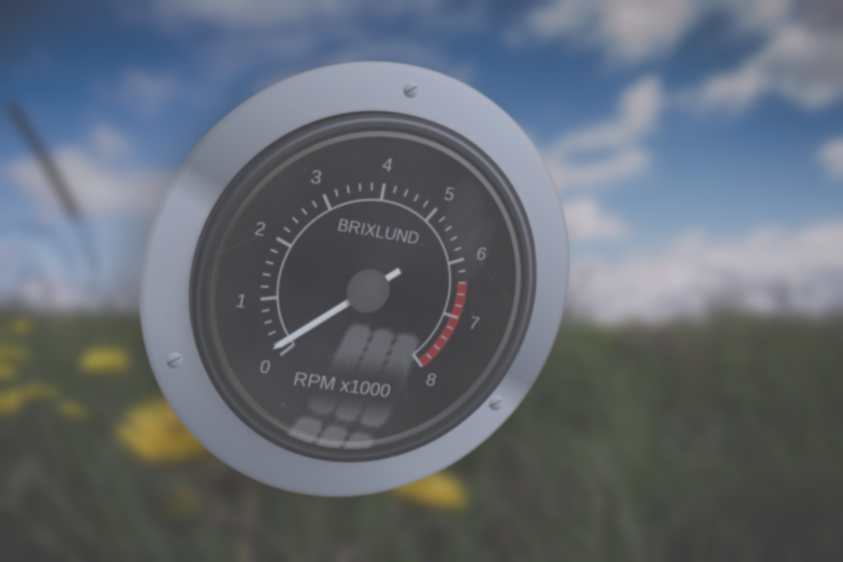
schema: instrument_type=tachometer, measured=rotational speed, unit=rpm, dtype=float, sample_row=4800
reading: 200
